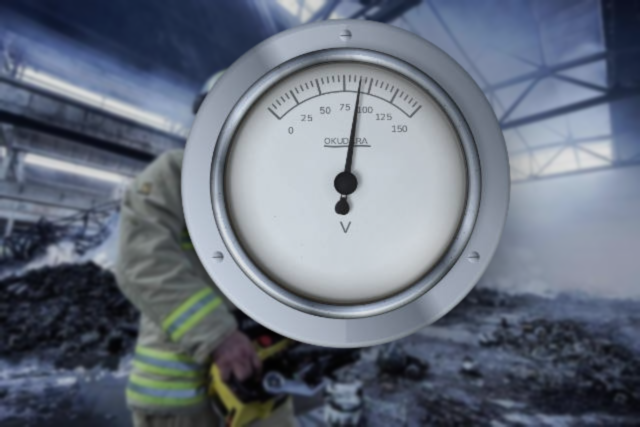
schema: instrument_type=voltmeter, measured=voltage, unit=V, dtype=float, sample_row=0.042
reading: 90
